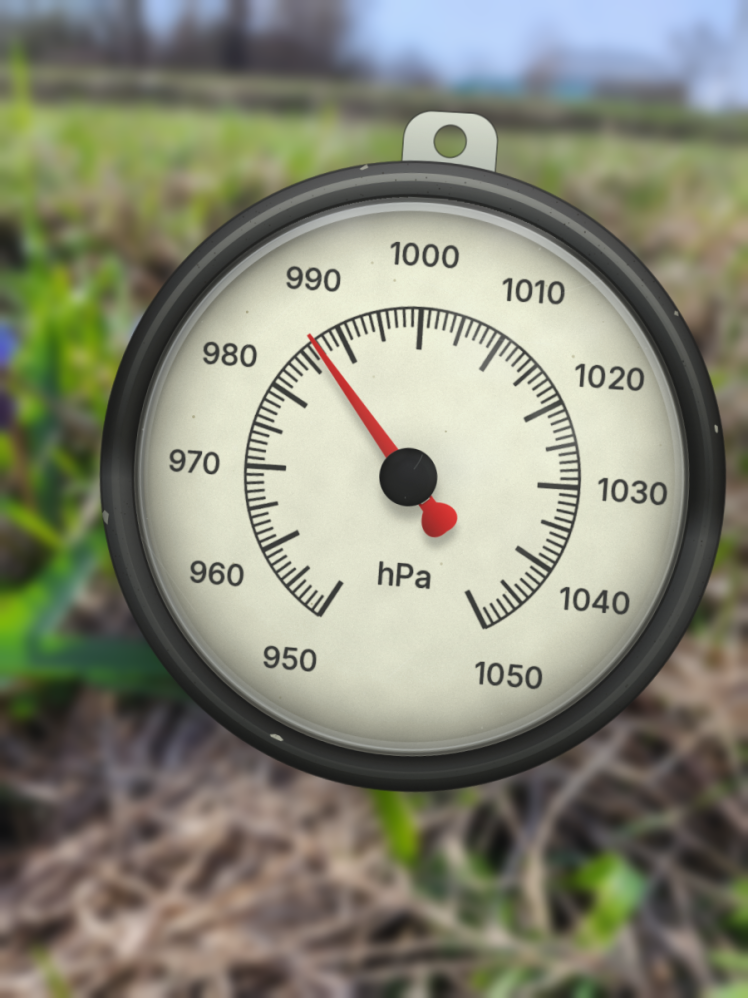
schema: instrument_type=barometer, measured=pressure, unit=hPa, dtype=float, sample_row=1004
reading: 987
